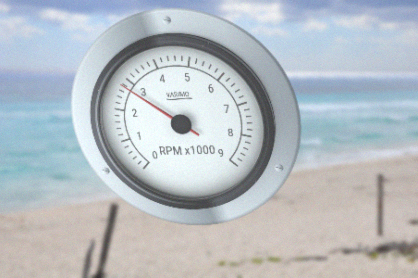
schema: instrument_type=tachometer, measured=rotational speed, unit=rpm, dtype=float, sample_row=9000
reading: 2800
